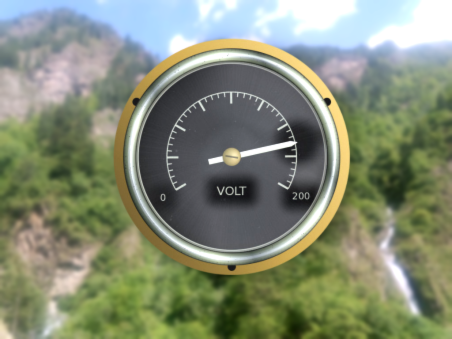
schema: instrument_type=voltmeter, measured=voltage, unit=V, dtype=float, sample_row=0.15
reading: 165
